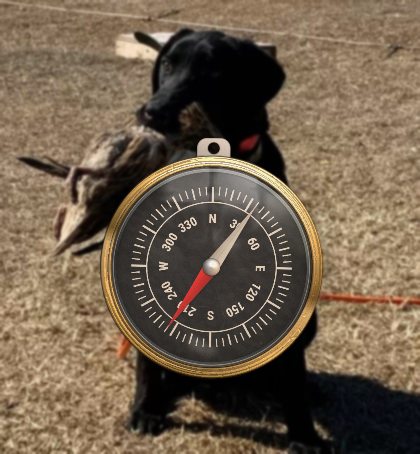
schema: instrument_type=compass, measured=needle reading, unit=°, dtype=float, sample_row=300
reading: 215
